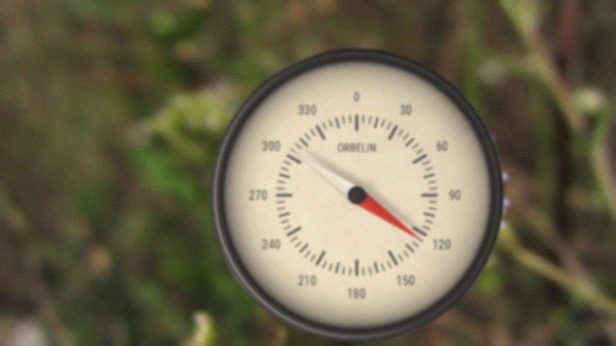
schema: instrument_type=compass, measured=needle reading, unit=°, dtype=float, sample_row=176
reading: 125
